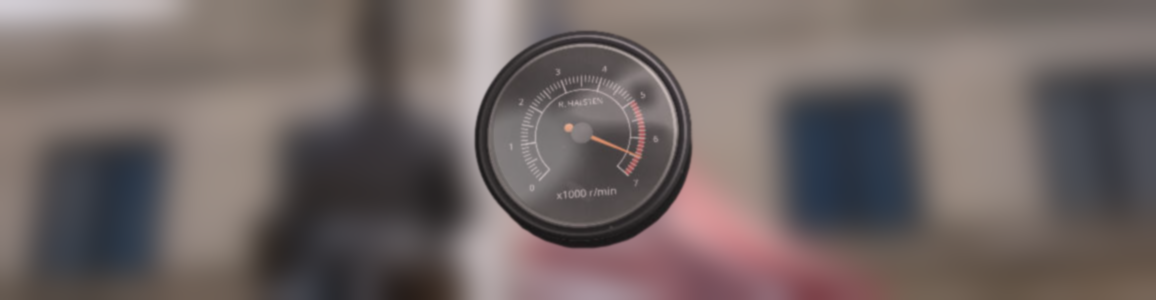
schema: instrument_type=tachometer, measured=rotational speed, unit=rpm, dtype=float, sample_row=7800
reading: 6500
